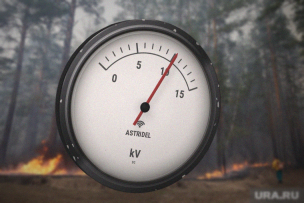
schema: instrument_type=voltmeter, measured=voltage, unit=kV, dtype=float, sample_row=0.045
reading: 10
